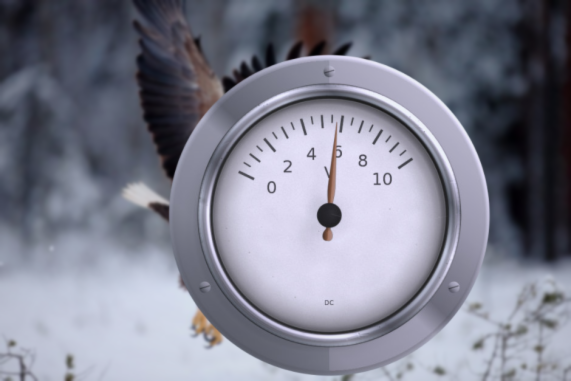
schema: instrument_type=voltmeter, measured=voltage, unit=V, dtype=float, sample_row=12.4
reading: 5.75
